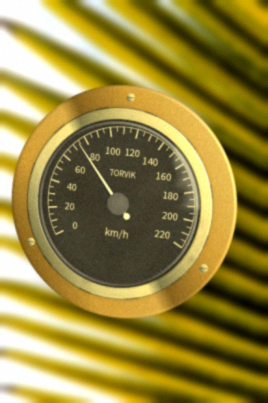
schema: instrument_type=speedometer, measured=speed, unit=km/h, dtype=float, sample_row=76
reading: 75
